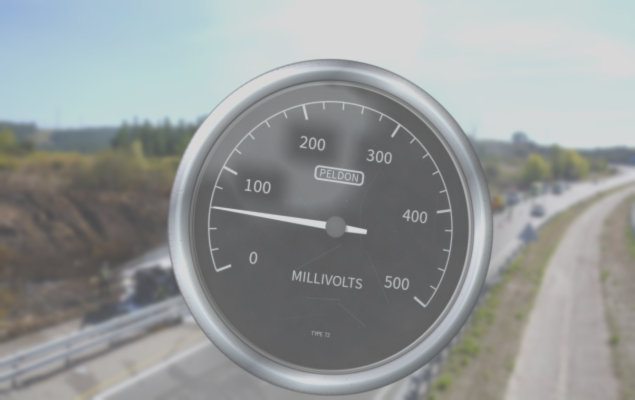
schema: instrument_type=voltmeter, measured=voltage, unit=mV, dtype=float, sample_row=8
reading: 60
